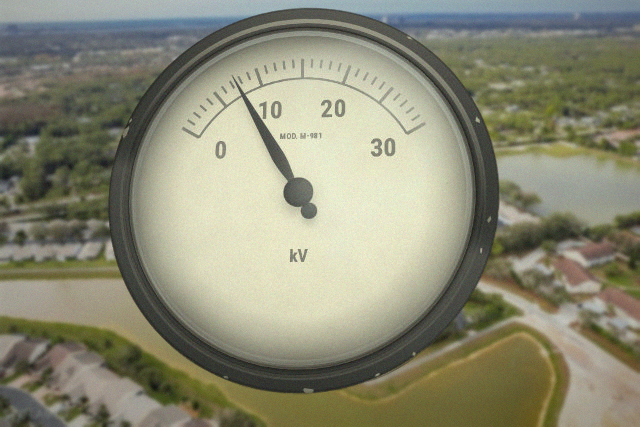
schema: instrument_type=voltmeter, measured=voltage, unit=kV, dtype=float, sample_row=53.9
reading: 7.5
